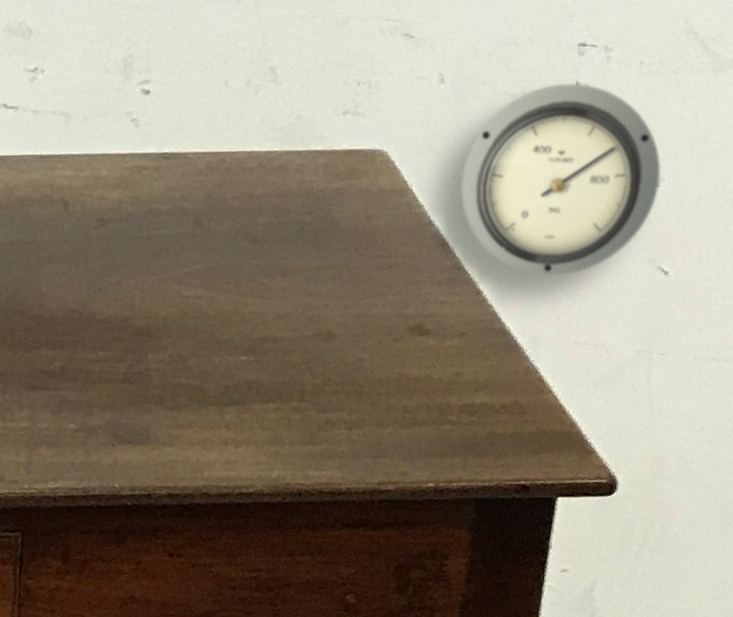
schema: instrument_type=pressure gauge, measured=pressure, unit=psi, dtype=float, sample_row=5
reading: 700
